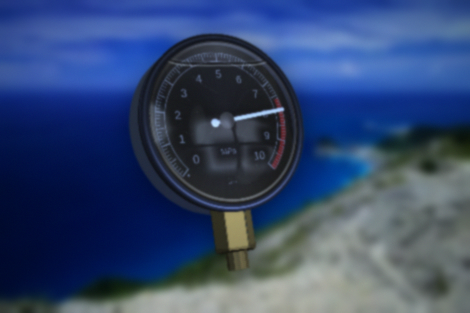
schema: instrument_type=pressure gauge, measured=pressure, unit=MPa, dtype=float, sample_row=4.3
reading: 8
